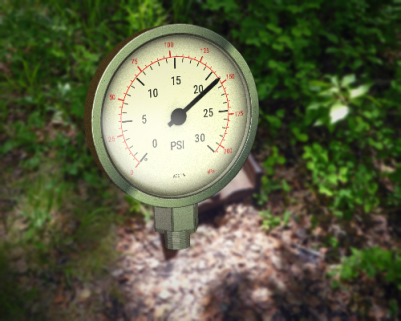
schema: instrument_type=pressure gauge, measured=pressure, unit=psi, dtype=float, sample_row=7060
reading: 21
